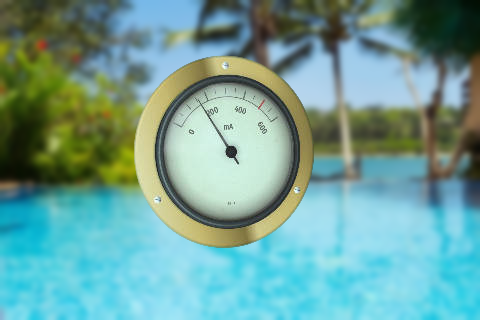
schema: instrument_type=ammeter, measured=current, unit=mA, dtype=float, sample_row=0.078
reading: 150
